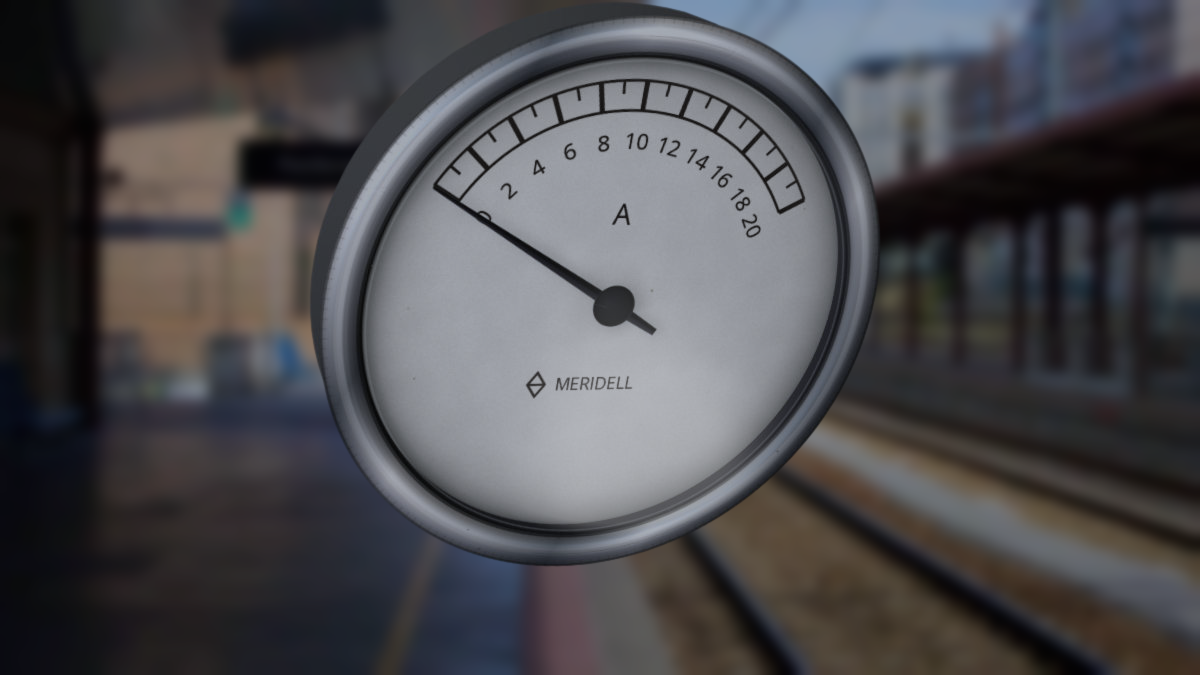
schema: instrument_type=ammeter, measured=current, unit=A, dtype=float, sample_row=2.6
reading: 0
